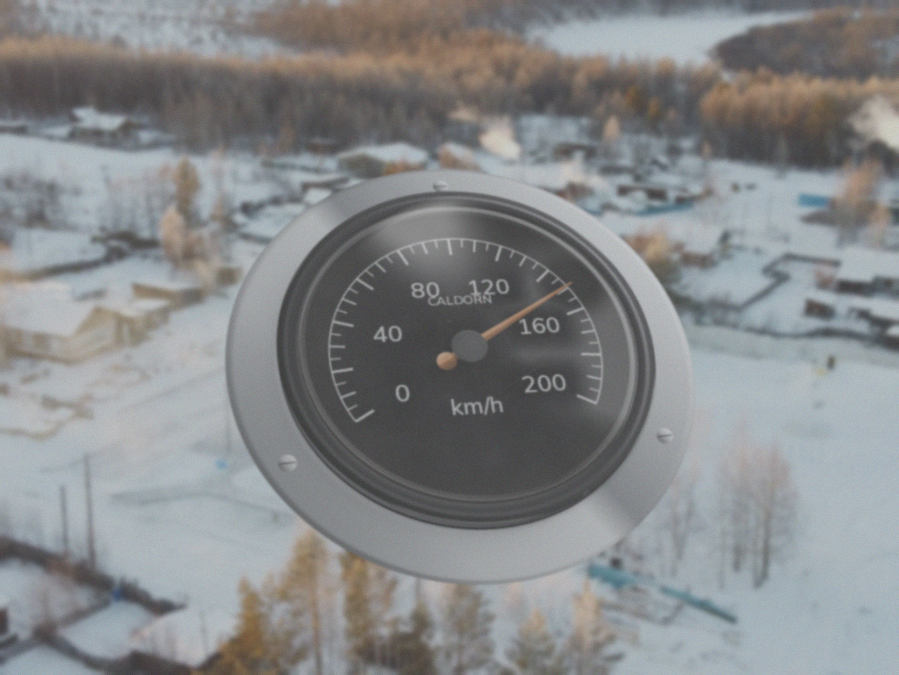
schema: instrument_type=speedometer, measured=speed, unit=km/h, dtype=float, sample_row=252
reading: 150
